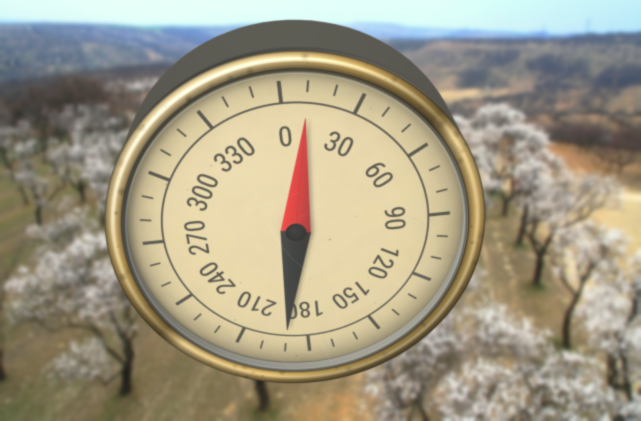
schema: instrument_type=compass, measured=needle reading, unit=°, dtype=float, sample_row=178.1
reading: 10
